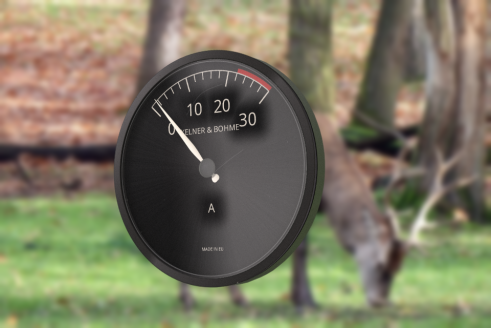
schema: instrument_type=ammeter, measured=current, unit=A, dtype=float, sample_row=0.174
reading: 2
